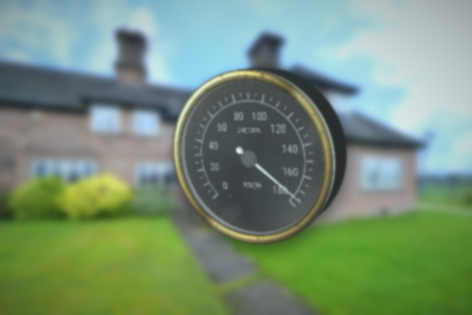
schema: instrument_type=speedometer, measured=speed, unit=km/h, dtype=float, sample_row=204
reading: 175
